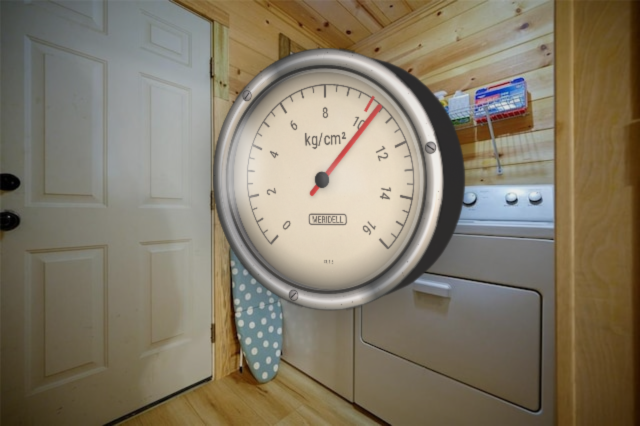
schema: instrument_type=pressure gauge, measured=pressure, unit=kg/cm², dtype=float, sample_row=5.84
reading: 10.5
